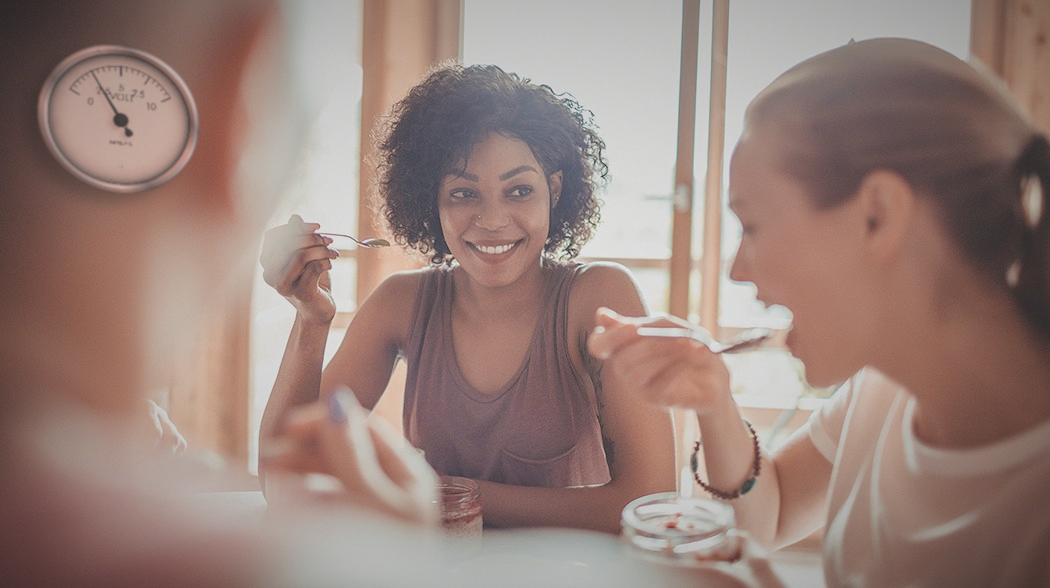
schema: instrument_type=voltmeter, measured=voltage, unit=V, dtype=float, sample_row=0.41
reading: 2.5
